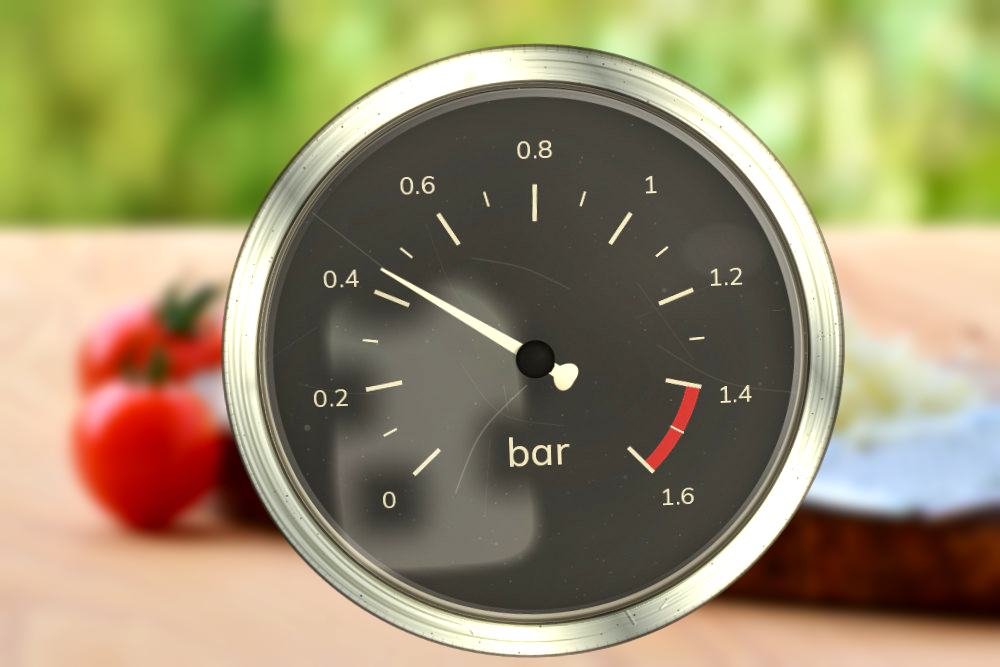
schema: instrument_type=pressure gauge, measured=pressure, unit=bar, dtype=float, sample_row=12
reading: 0.45
